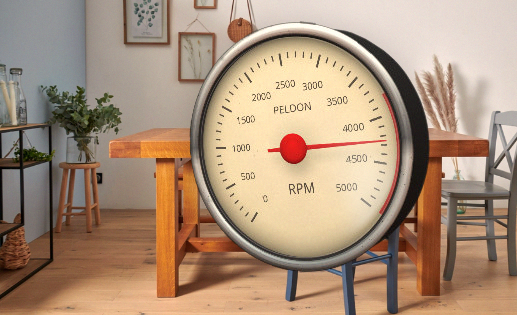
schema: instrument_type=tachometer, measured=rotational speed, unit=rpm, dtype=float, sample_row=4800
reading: 4250
